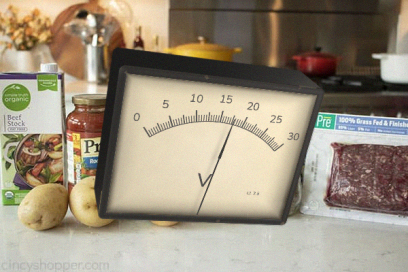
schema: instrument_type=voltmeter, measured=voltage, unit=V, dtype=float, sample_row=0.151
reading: 17.5
